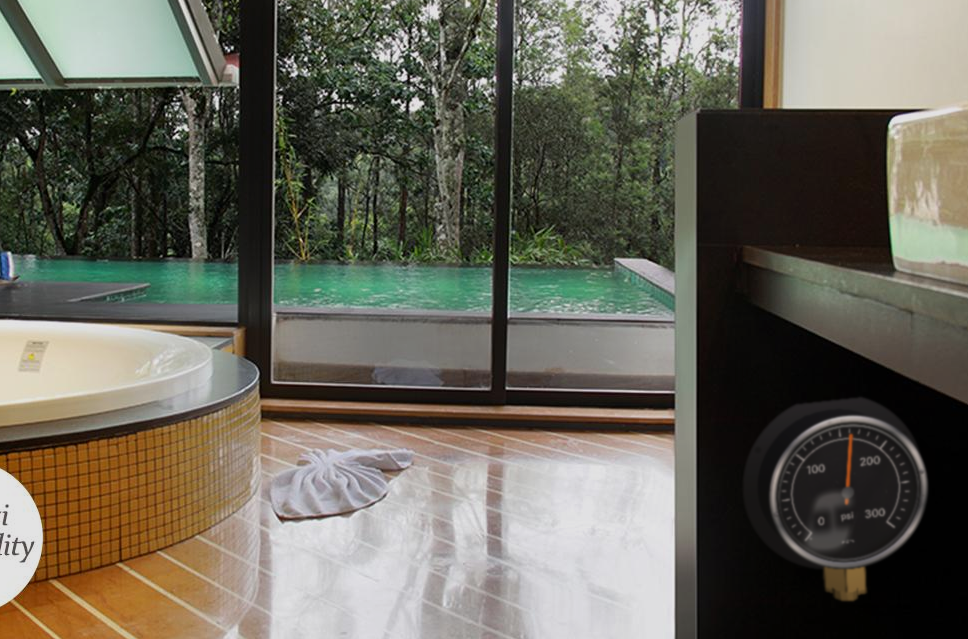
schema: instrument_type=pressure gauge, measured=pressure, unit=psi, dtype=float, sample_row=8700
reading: 160
